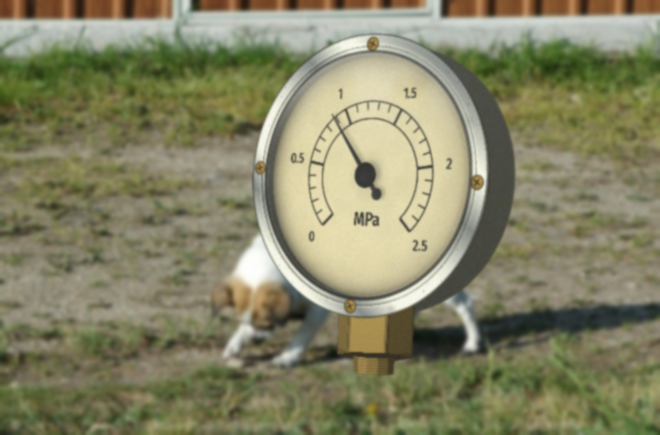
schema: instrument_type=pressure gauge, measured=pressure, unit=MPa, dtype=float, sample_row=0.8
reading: 0.9
